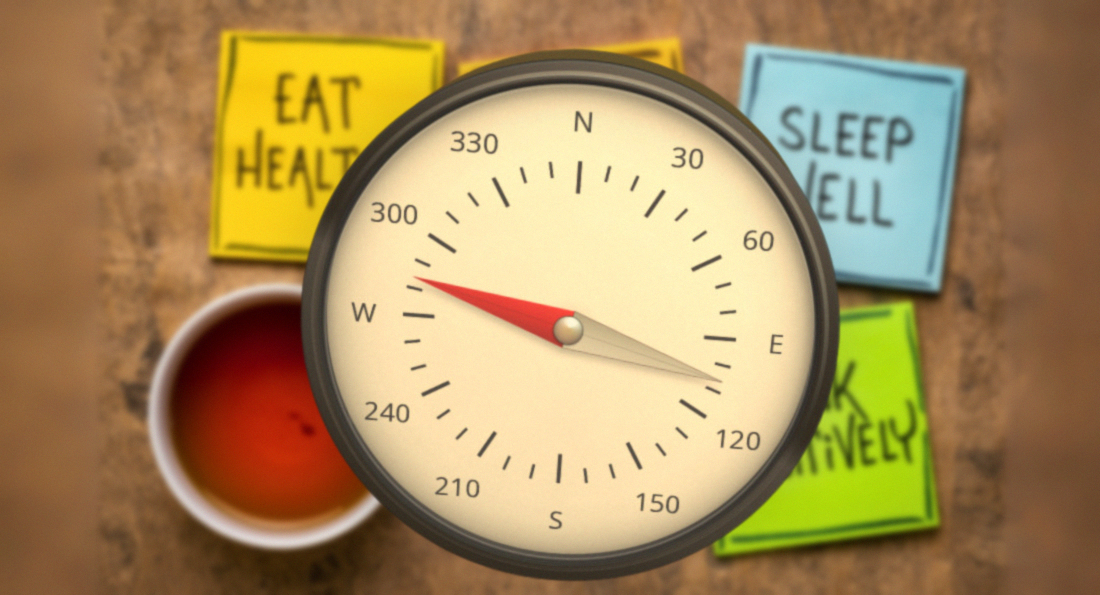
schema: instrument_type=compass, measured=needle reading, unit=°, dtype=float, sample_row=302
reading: 285
